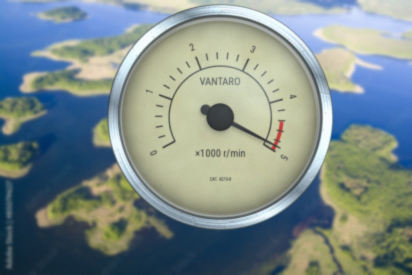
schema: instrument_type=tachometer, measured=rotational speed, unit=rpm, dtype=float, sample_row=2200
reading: 4900
